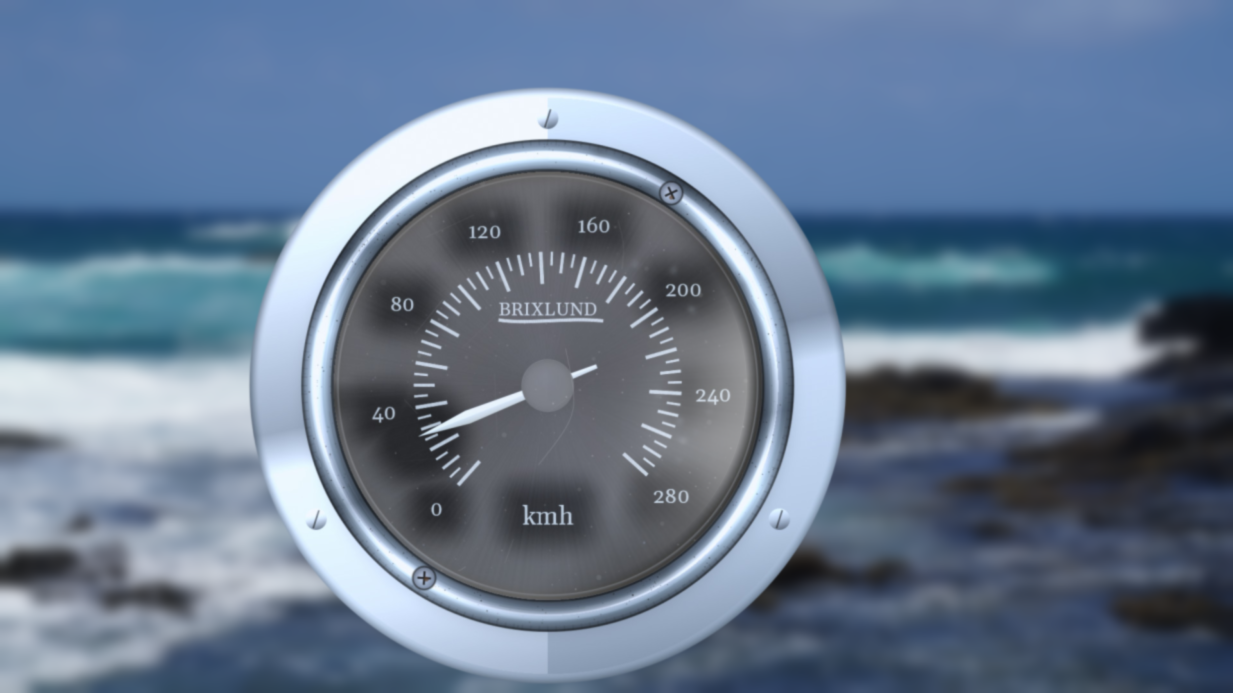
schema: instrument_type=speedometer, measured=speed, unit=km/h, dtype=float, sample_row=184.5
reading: 27.5
